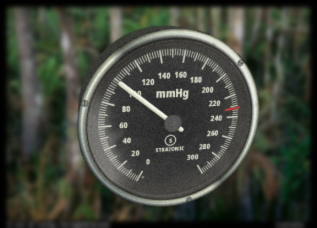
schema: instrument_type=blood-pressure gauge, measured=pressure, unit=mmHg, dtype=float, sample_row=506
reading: 100
